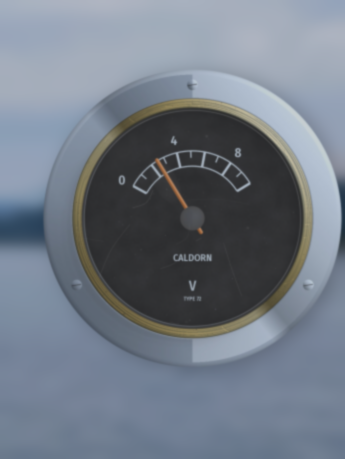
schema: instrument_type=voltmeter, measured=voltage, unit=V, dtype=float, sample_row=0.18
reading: 2.5
